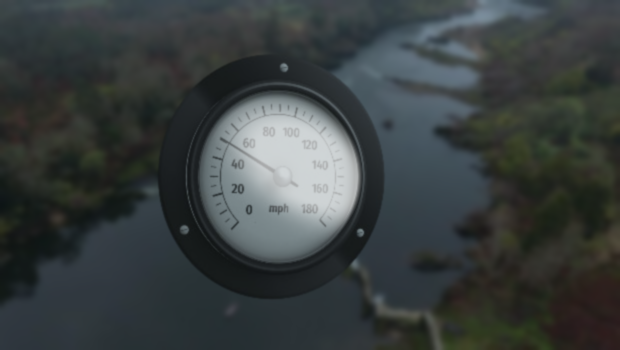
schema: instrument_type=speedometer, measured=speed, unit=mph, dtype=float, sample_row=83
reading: 50
